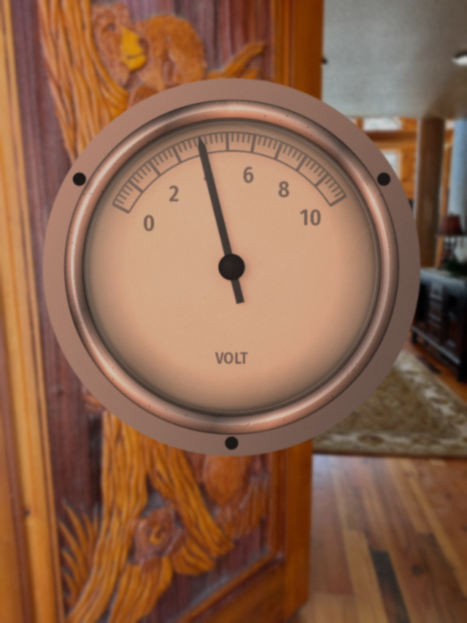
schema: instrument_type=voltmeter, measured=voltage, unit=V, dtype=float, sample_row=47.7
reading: 4
